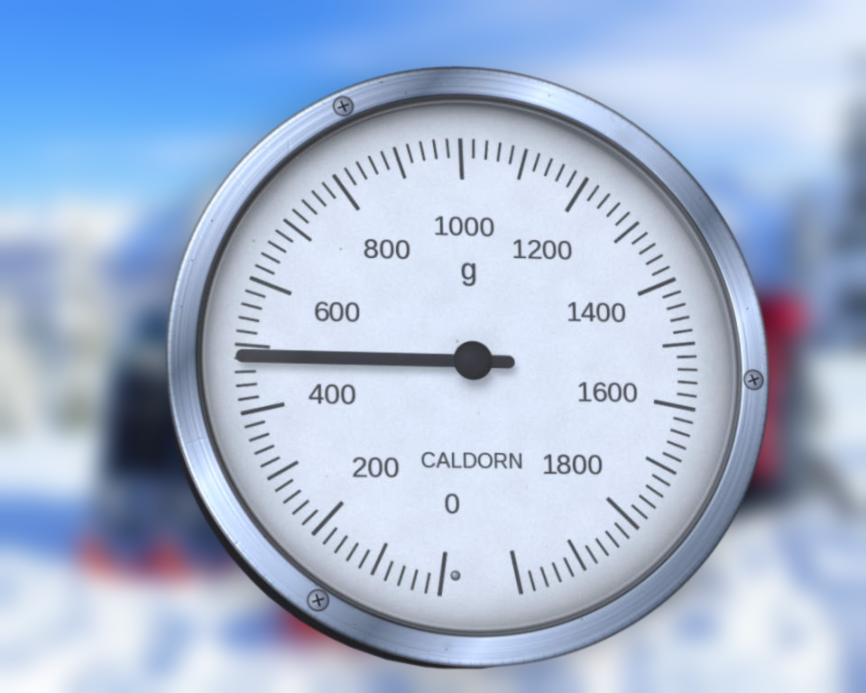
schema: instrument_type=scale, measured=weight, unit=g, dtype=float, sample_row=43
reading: 480
